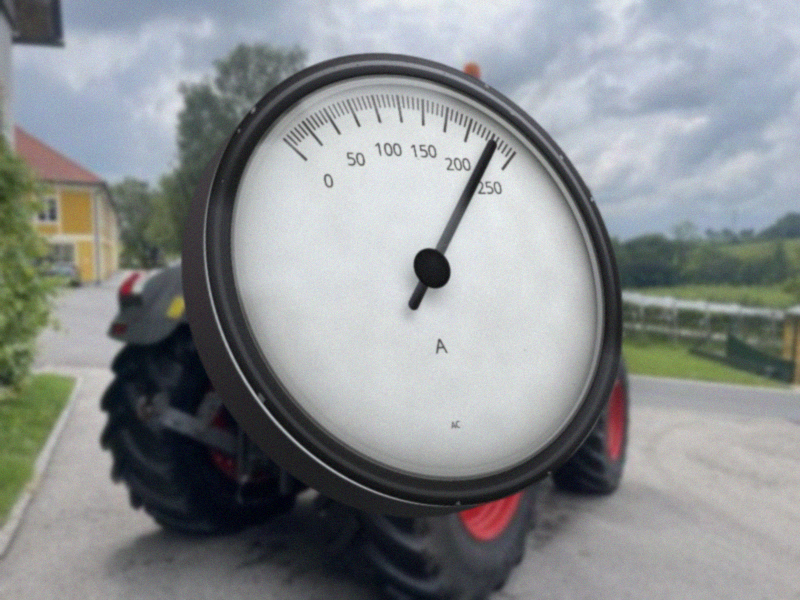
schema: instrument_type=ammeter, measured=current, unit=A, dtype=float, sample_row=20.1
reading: 225
